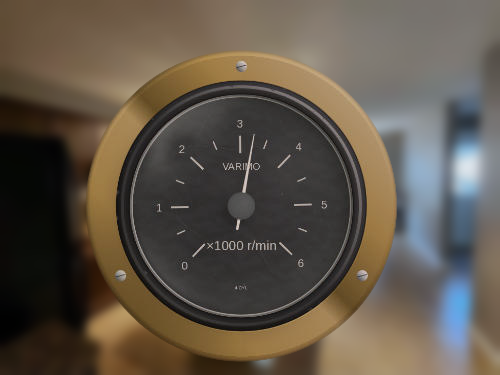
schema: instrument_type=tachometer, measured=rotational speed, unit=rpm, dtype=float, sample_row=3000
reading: 3250
